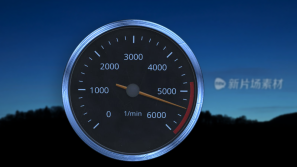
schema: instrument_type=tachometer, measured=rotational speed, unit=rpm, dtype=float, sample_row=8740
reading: 5400
